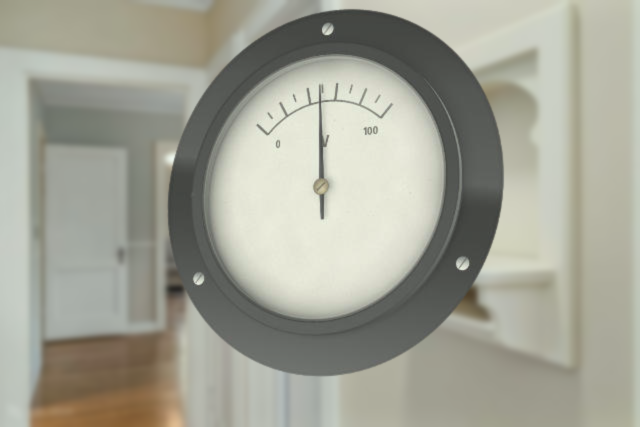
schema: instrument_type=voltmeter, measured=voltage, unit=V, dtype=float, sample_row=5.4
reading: 50
